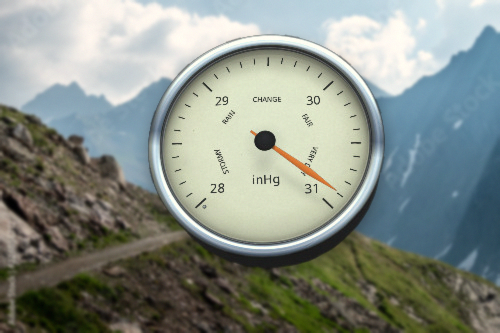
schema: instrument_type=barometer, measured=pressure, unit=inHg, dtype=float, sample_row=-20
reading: 30.9
